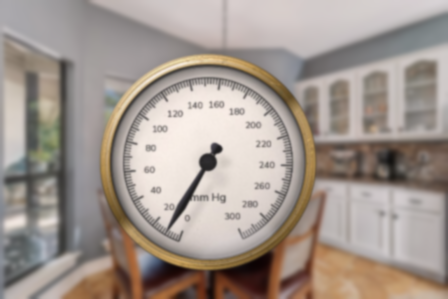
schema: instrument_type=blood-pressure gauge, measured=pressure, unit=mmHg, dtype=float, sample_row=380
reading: 10
